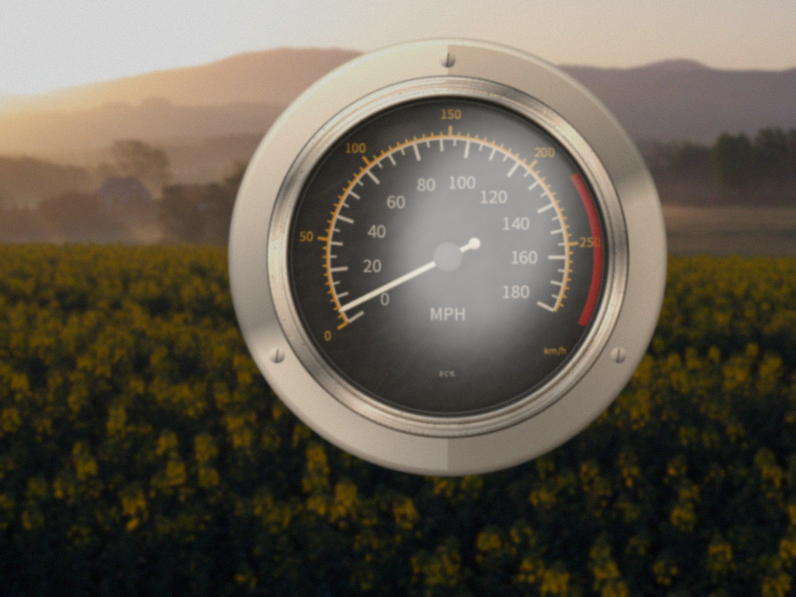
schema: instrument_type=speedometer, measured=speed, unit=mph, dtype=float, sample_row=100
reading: 5
